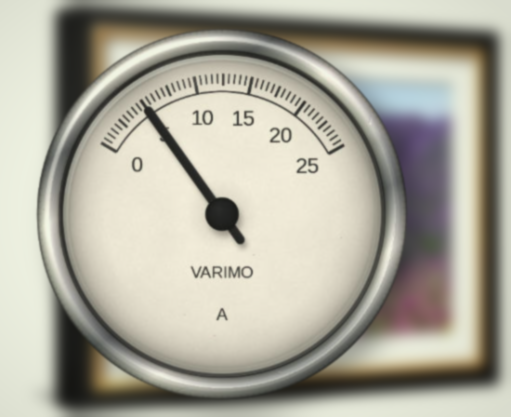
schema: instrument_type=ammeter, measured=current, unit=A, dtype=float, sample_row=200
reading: 5
